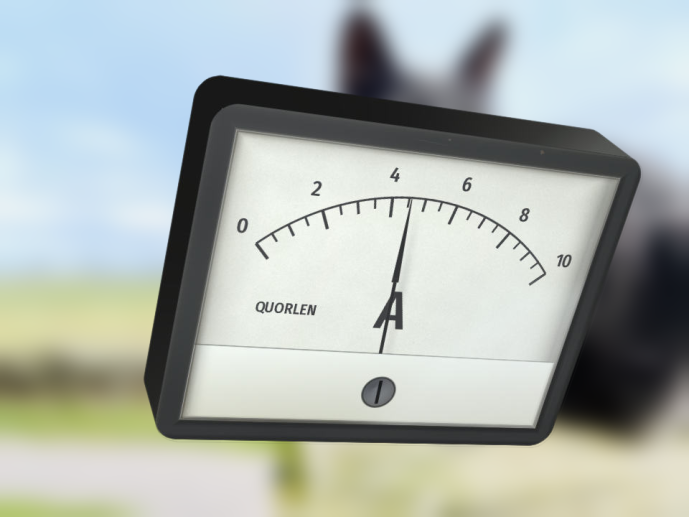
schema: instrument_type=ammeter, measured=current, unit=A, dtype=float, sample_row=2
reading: 4.5
